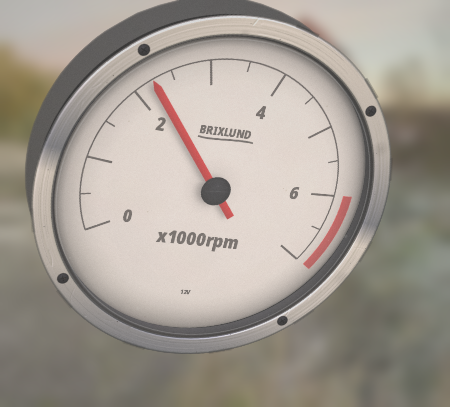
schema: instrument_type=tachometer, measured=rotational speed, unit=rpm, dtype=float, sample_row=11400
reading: 2250
